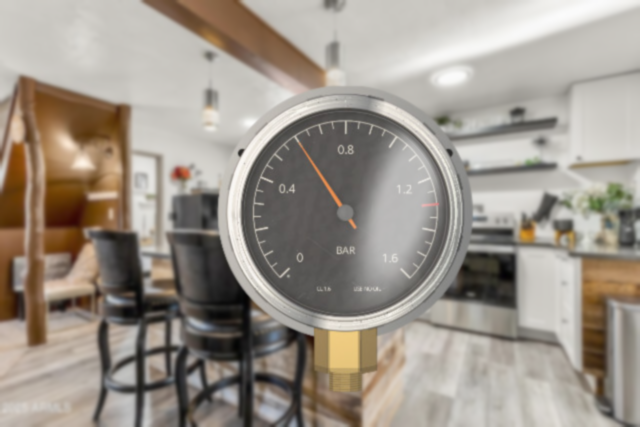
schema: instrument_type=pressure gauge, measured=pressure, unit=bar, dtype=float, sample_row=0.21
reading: 0.6
